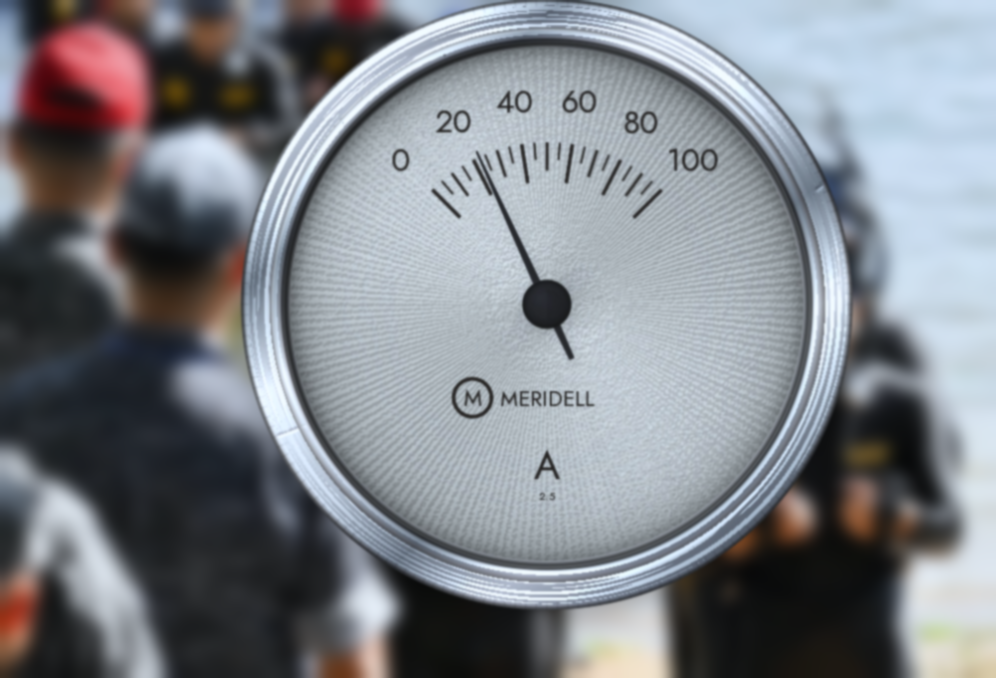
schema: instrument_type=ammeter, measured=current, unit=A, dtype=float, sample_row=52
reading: 22.5
